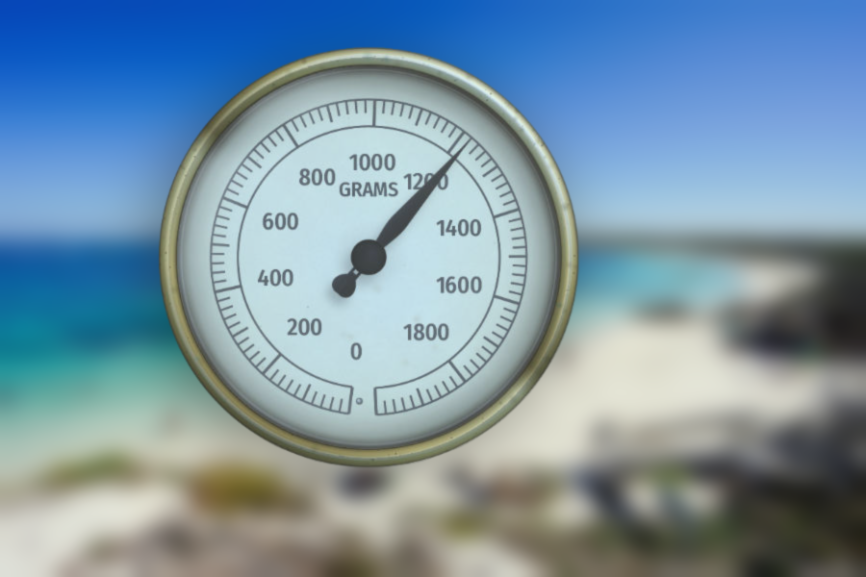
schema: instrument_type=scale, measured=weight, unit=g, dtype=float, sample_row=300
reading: 1220
